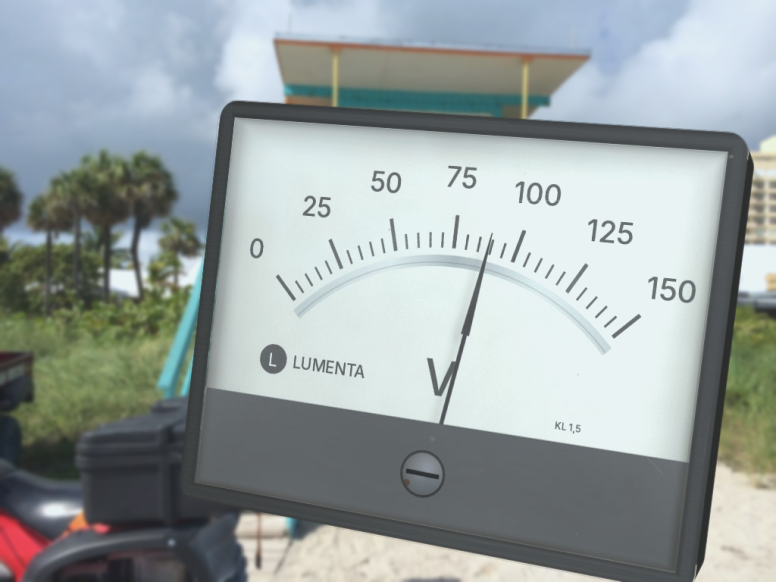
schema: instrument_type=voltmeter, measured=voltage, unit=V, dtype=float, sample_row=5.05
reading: 90
